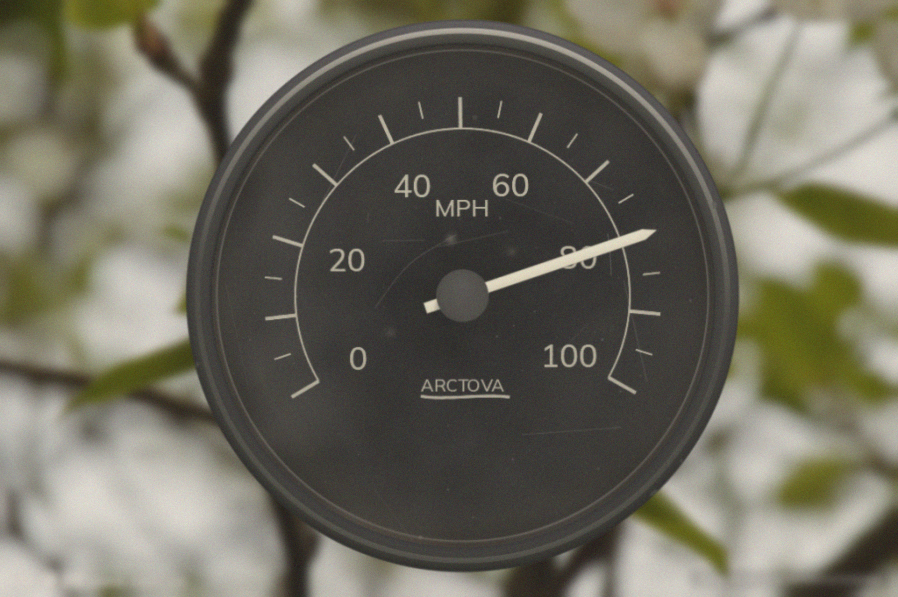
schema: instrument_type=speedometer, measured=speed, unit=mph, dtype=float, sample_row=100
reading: 80
